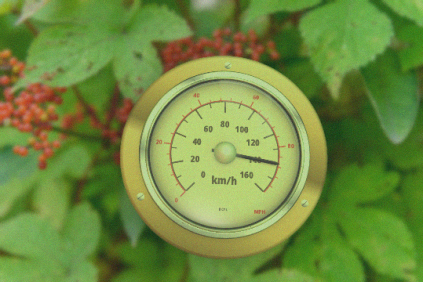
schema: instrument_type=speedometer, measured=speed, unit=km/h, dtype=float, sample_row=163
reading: 140
